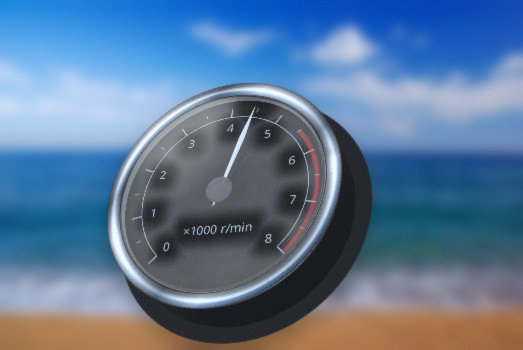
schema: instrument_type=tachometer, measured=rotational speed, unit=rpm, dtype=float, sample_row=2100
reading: 4500
